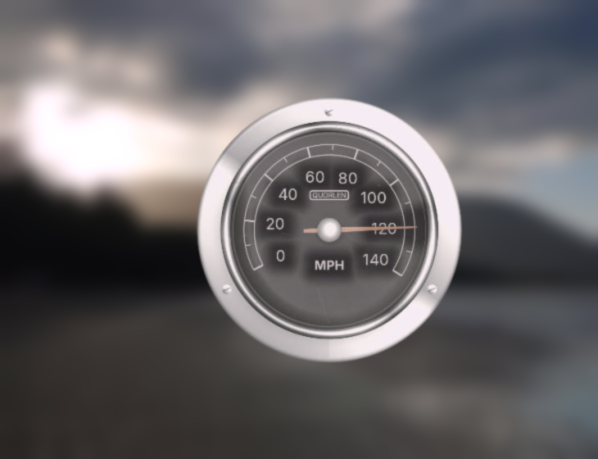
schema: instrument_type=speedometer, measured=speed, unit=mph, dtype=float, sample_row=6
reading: 120
